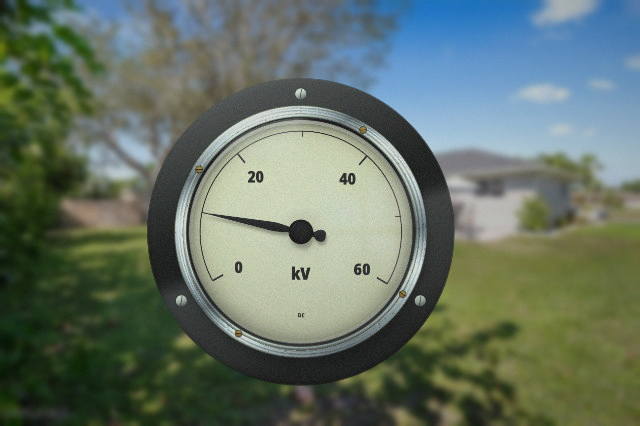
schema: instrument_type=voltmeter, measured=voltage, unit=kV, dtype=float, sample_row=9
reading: 10
